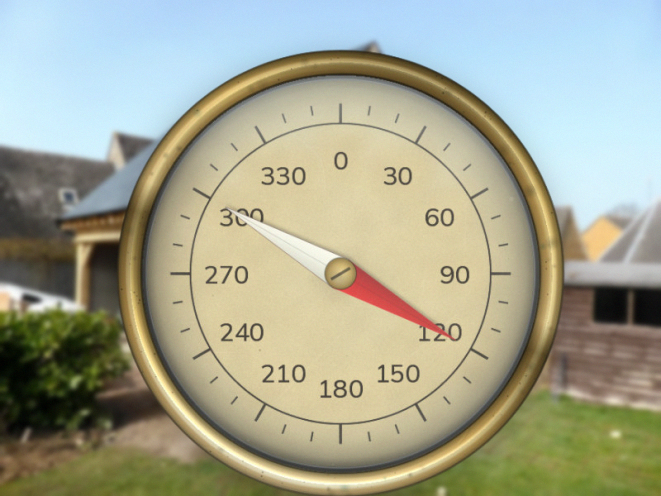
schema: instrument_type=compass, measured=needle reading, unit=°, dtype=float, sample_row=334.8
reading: 120
